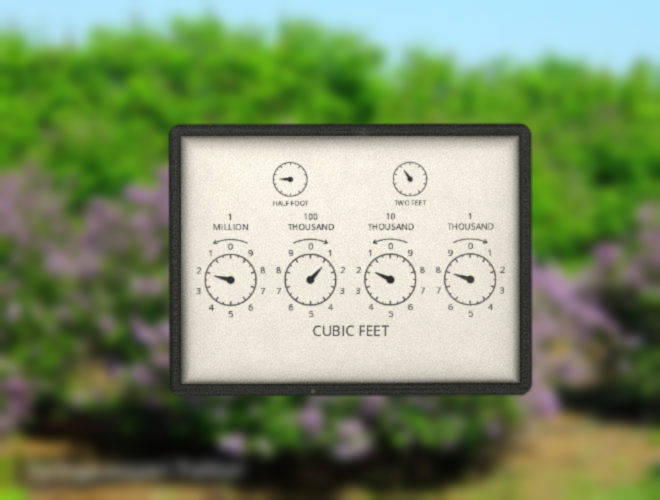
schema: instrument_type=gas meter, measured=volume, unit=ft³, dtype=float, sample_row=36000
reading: 211800
